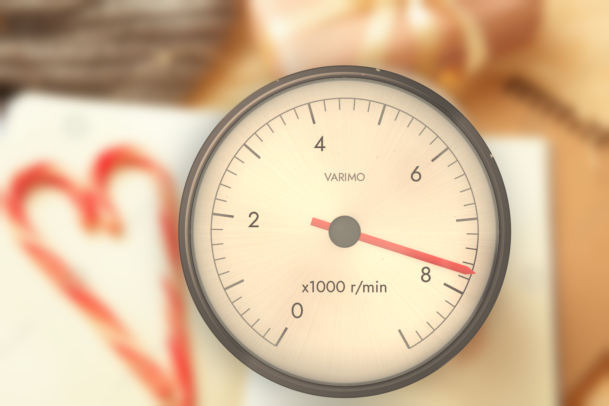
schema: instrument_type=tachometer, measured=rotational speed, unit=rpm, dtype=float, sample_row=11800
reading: 7700
